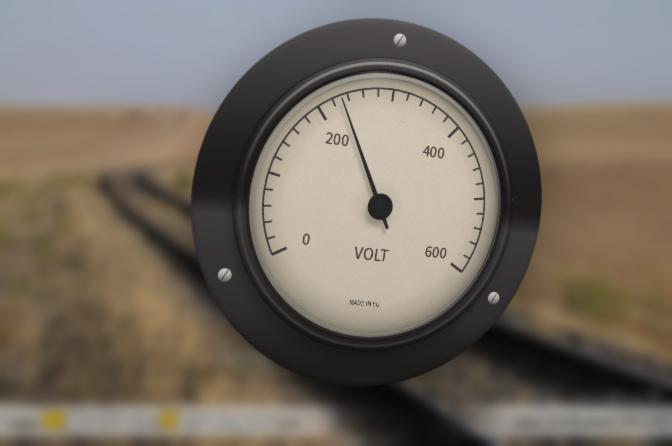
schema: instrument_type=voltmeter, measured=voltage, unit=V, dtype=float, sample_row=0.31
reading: 230
